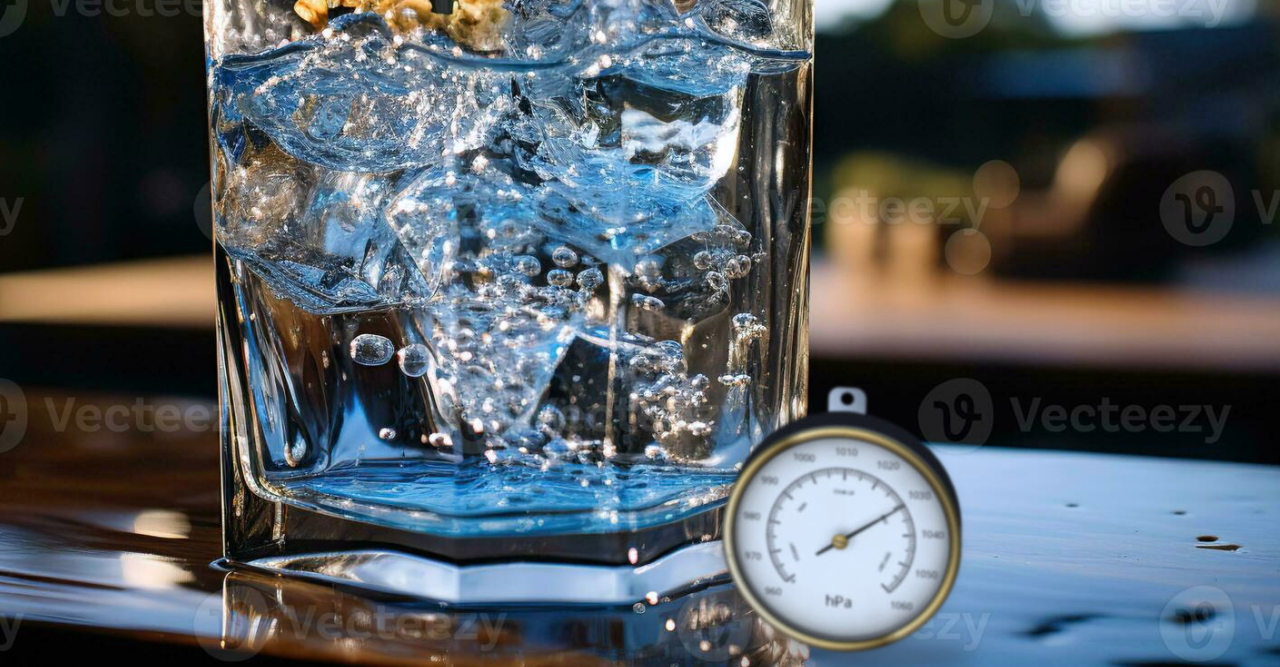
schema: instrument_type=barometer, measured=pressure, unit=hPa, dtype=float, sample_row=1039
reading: 1030
